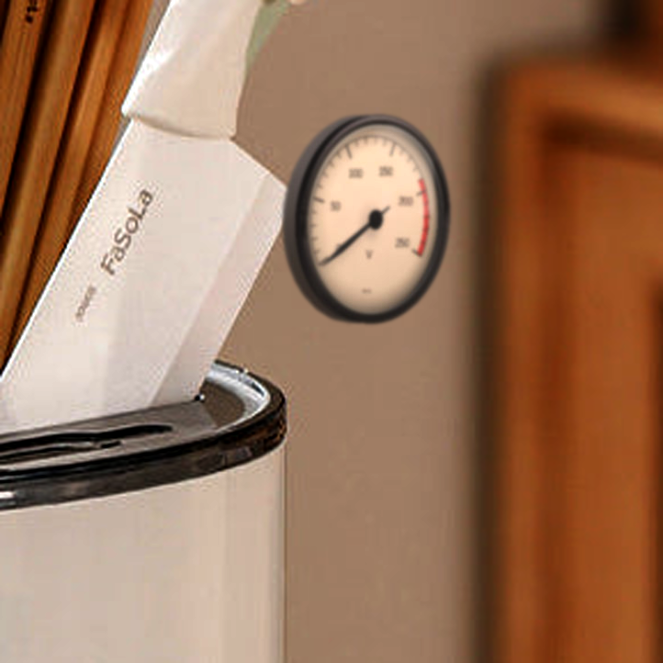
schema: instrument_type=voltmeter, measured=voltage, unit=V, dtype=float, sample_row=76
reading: 0
